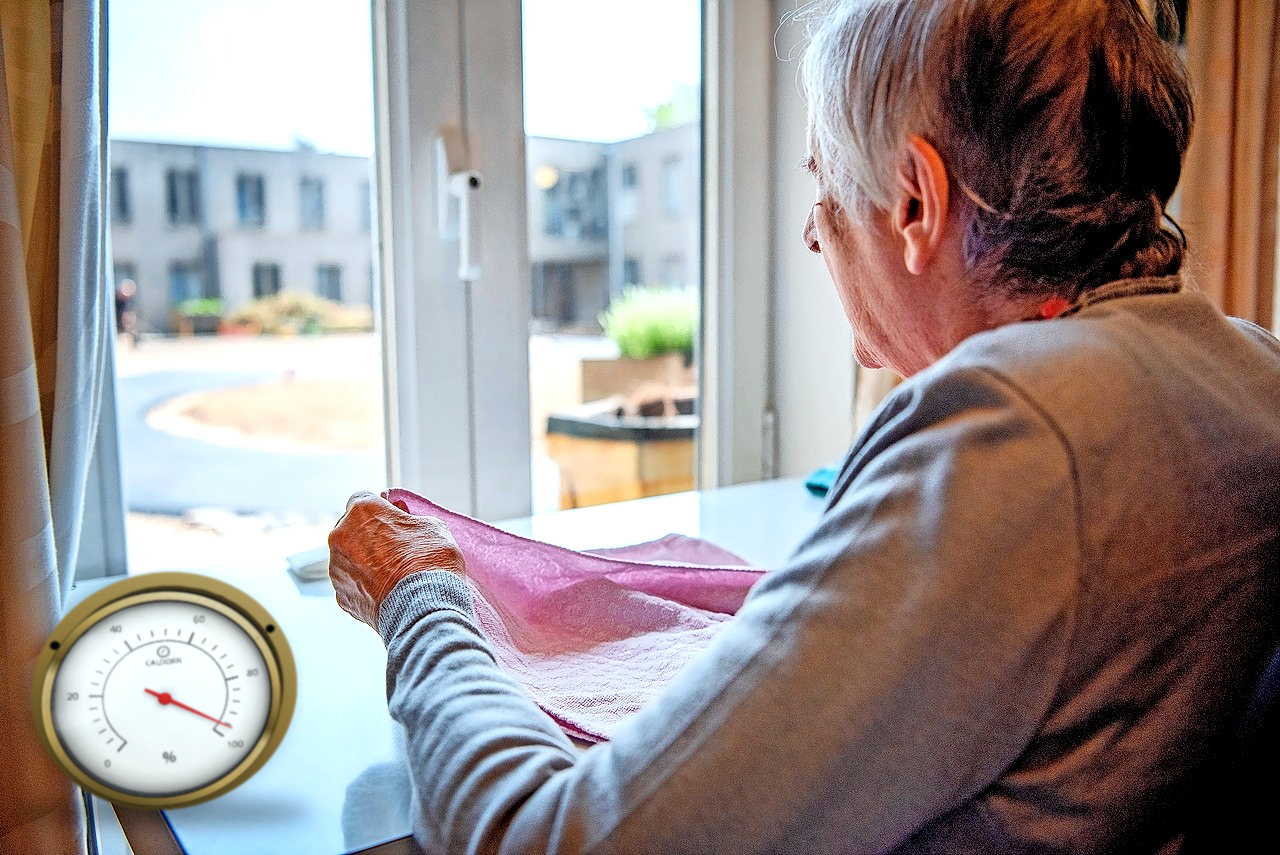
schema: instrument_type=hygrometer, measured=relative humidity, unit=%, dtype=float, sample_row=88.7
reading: 96
